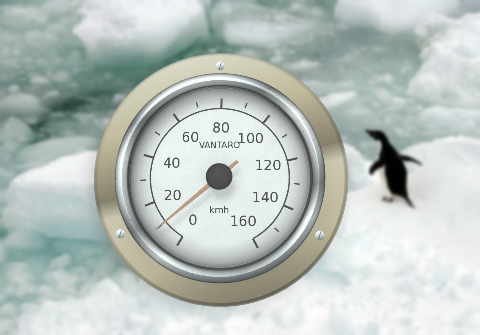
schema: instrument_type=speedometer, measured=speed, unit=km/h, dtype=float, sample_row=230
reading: 10
